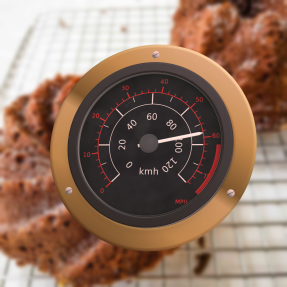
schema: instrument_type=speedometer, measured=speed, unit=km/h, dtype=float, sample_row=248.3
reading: 95
